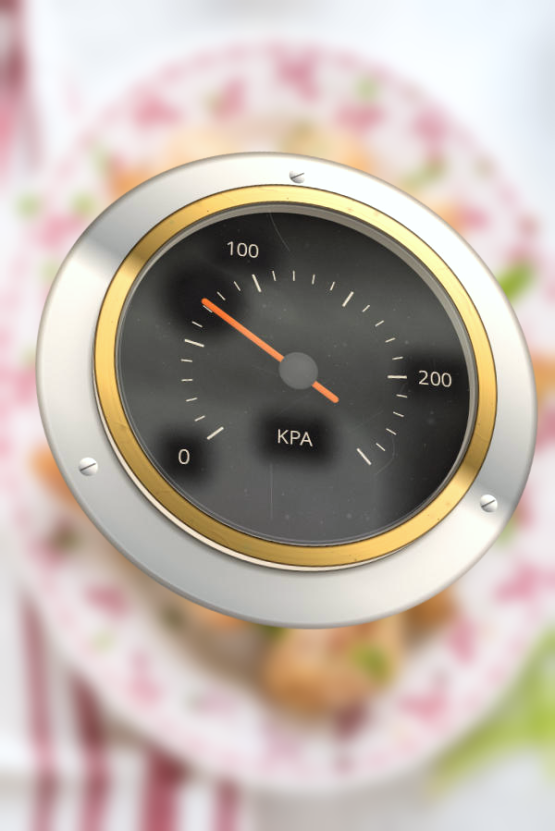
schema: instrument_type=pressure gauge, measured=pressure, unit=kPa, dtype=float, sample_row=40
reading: 70
